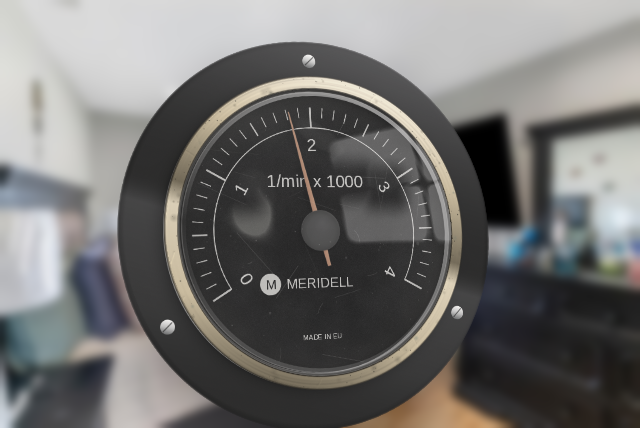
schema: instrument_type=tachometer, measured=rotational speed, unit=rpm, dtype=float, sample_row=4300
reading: 1800
